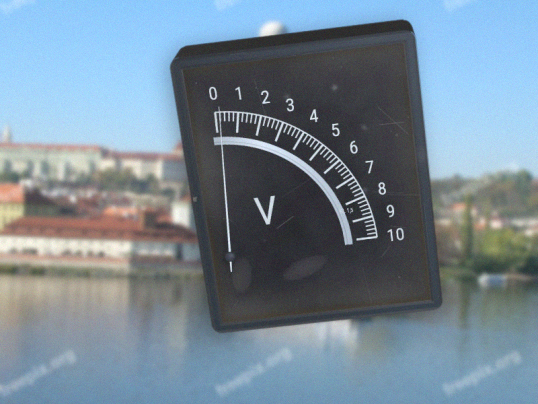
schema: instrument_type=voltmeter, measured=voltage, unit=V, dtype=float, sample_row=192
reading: 0.2
